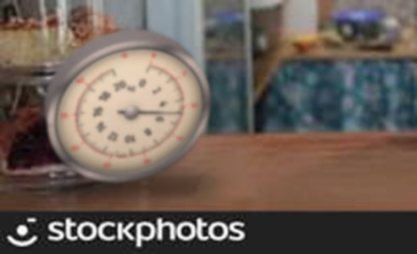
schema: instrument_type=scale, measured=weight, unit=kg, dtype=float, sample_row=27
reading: 5
